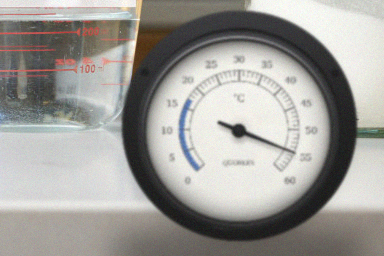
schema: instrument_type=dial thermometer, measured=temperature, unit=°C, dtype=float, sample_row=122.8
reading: 55
